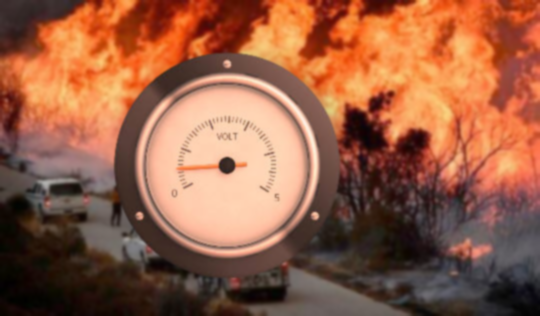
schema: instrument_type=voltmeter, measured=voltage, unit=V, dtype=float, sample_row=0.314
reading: 0.5
